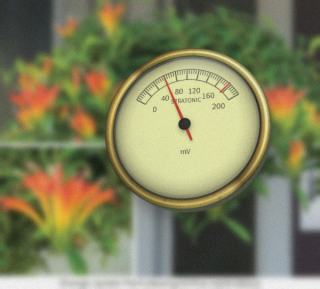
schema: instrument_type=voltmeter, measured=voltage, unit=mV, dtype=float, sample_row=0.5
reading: 60
